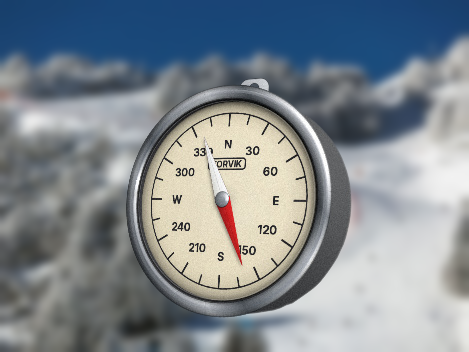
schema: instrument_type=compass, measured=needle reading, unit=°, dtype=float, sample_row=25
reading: 157.5
